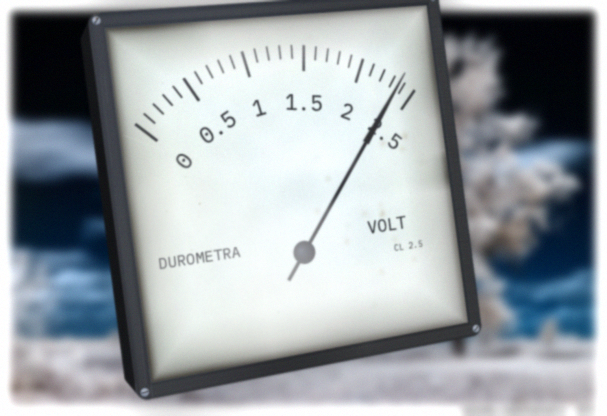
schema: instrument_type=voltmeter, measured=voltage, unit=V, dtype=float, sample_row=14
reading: 2.35
